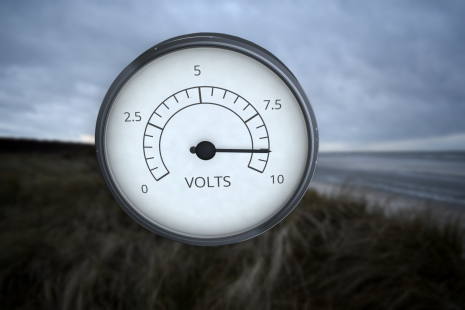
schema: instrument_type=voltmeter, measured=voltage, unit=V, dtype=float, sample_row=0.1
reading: 9
